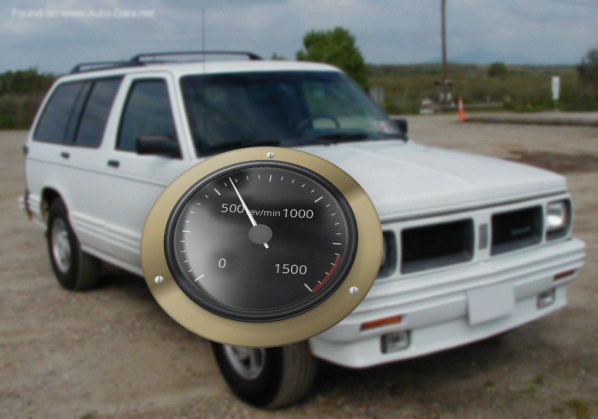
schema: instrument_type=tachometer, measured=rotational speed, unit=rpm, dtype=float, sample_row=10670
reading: 575
